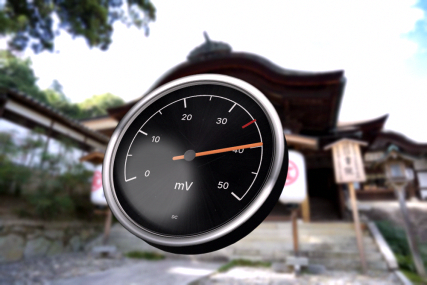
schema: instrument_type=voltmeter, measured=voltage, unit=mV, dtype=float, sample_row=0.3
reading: 40
